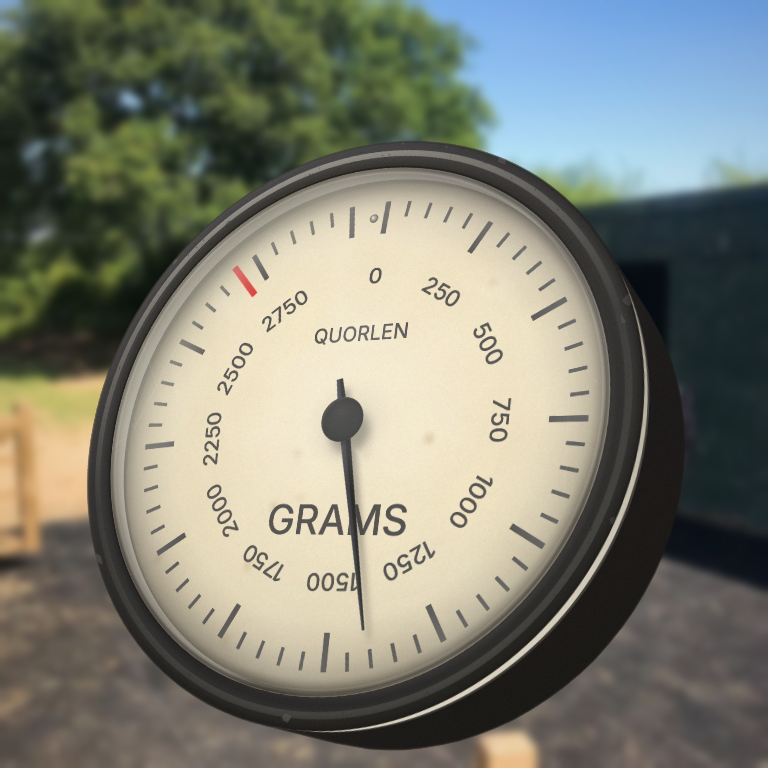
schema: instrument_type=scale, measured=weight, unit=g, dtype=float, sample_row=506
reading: 1400
